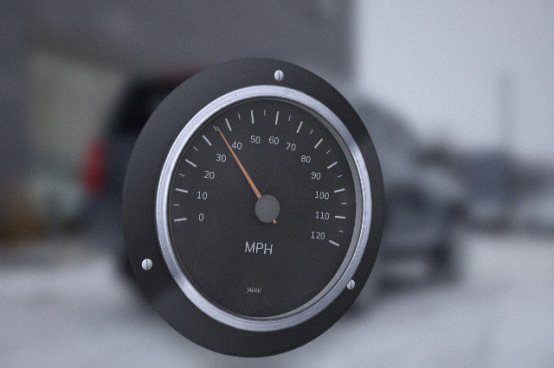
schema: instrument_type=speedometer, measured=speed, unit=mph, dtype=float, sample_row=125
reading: 35
